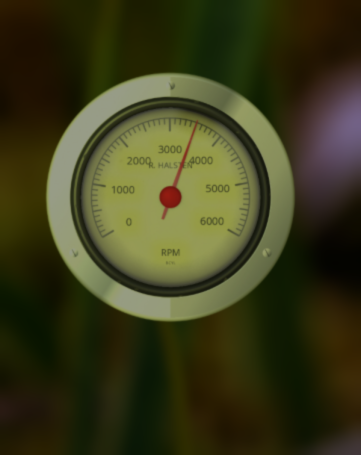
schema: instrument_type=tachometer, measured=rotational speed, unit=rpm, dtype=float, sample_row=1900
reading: 3500
